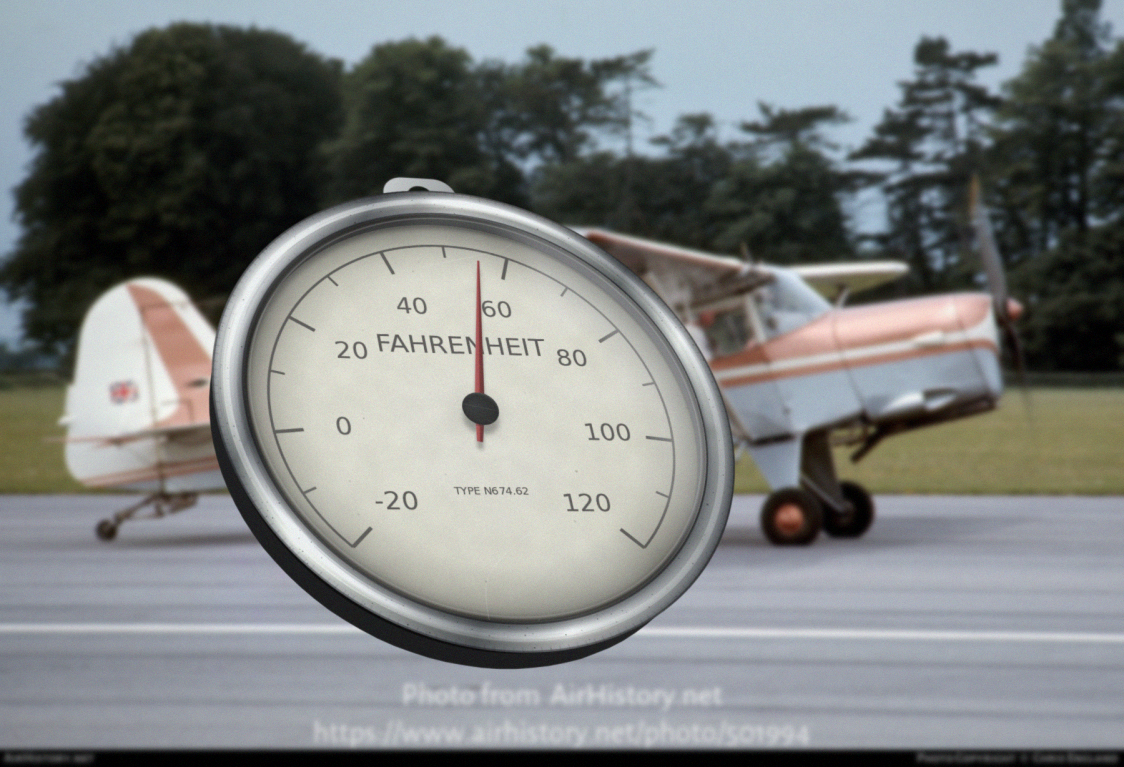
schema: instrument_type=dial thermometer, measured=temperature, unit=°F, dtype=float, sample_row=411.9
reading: 55
